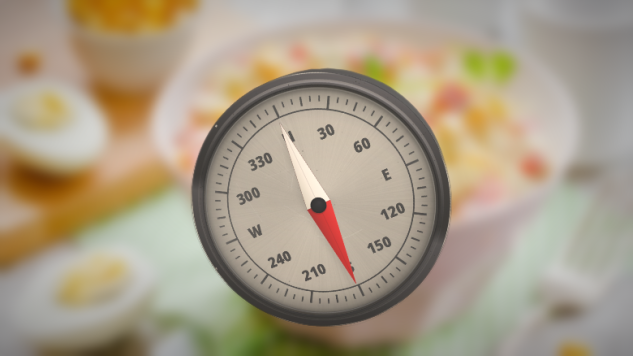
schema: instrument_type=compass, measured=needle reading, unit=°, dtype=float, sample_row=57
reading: 180
